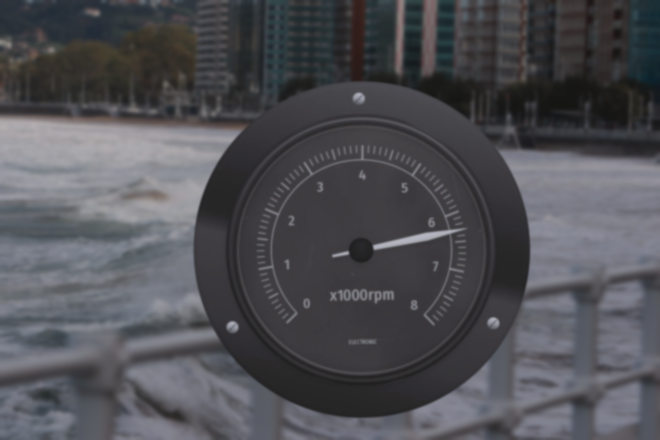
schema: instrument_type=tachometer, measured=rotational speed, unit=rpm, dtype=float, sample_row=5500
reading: 6300
